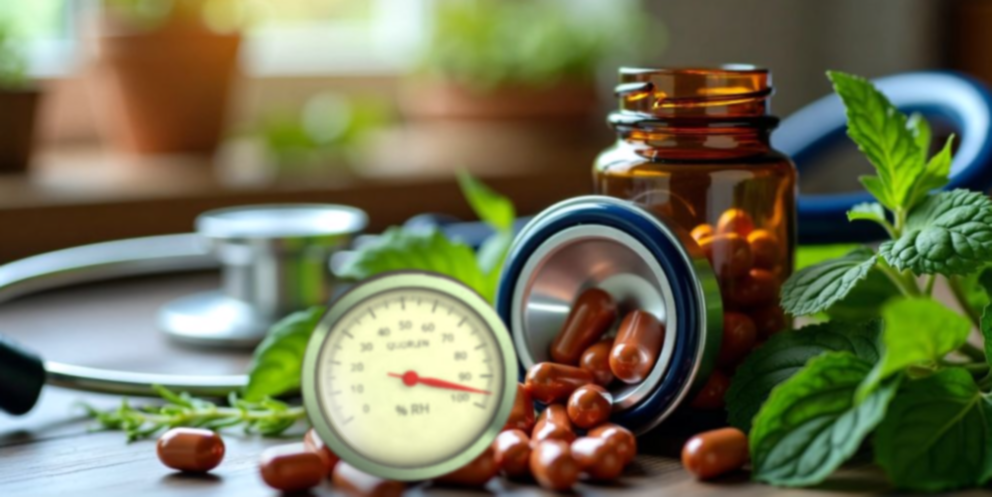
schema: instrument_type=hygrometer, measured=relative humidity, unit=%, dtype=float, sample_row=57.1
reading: 95
